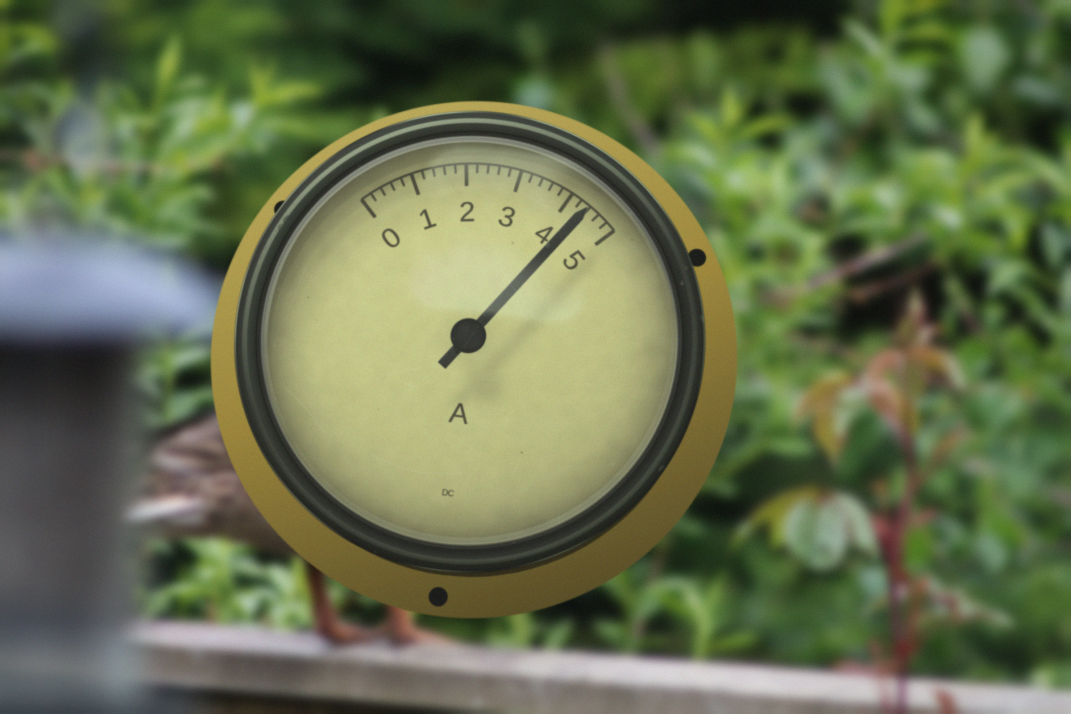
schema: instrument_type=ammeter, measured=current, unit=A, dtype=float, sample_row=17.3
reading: 4.4
